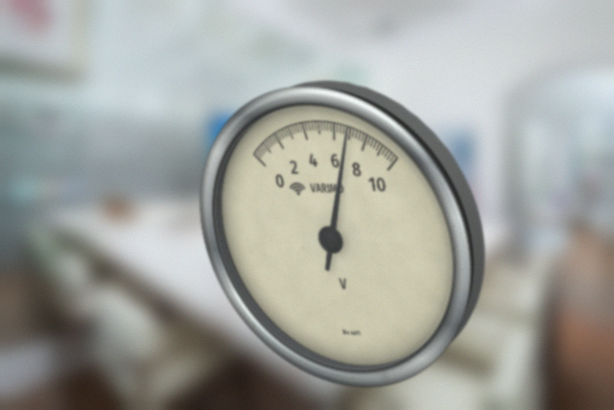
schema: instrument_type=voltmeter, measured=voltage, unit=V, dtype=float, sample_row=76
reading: 7
